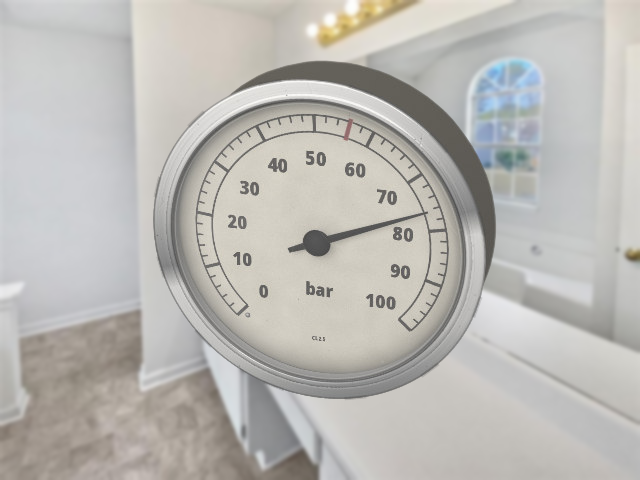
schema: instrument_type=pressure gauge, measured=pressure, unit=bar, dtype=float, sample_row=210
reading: 76
